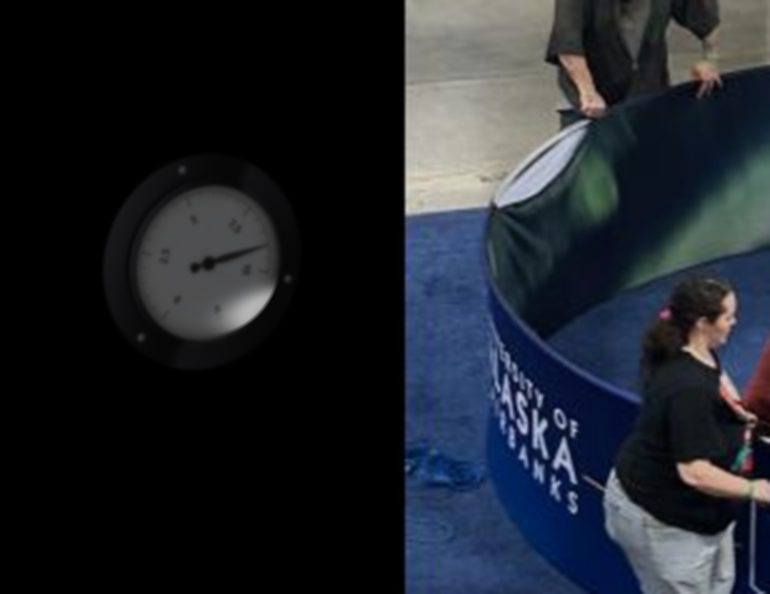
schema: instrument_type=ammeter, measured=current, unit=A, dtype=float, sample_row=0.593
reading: 9
